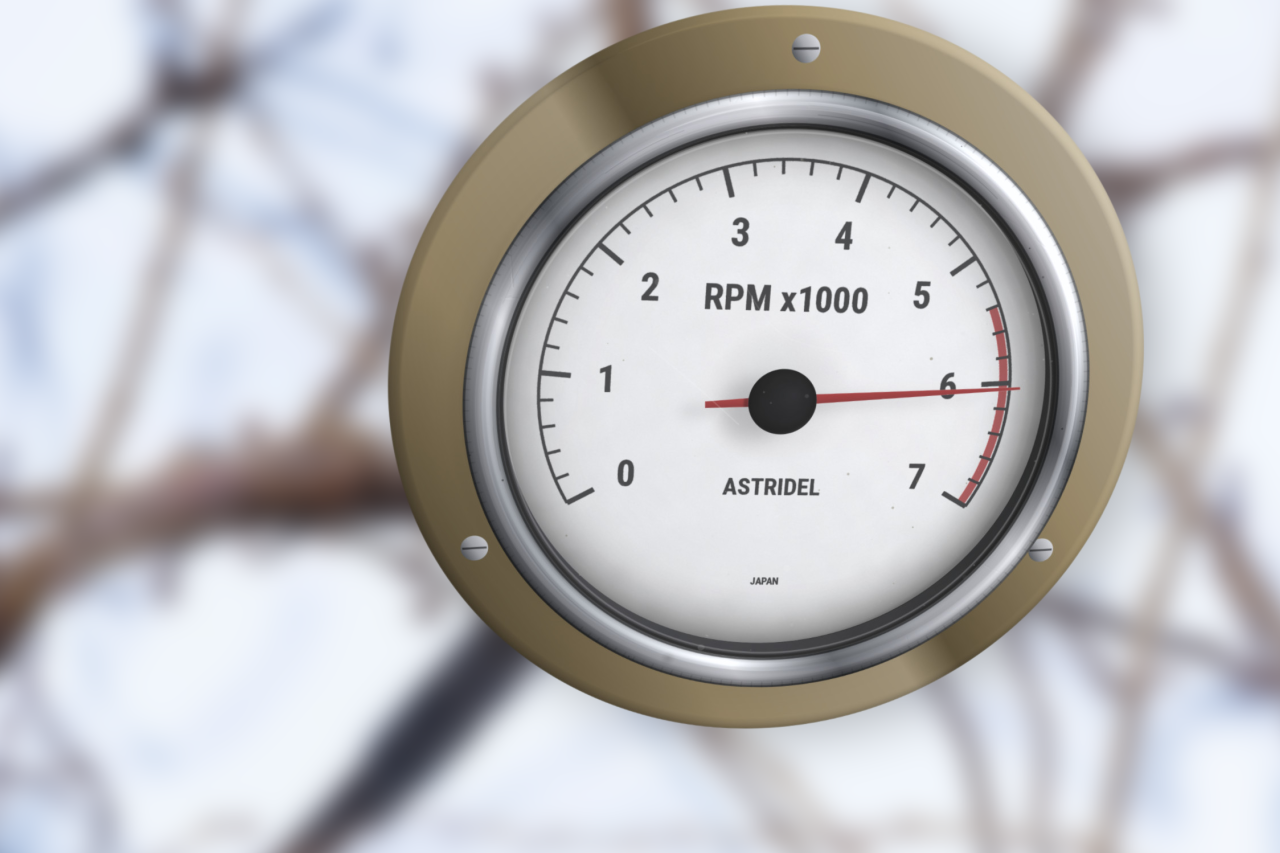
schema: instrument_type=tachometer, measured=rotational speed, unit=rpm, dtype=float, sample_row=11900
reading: 6000
